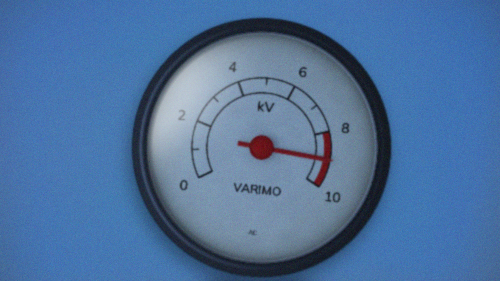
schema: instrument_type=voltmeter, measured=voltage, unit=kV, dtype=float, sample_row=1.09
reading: 9
